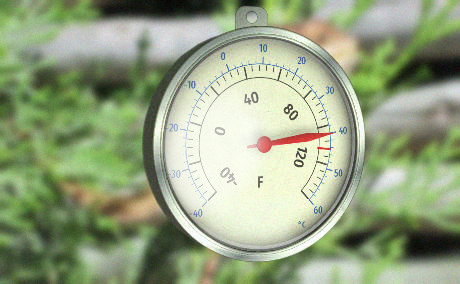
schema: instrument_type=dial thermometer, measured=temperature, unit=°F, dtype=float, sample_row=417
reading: 104
